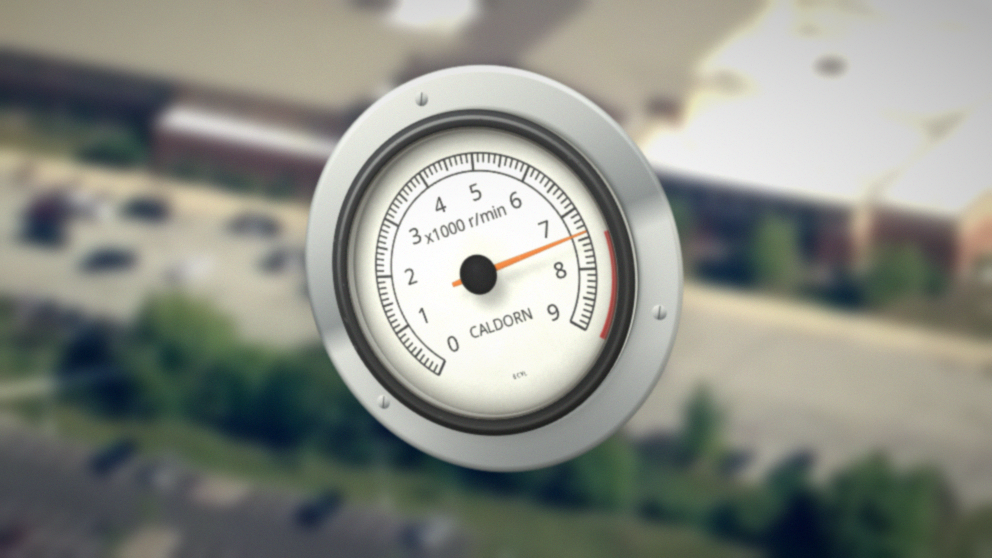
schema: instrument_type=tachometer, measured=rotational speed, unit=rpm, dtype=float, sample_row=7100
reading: 7400
